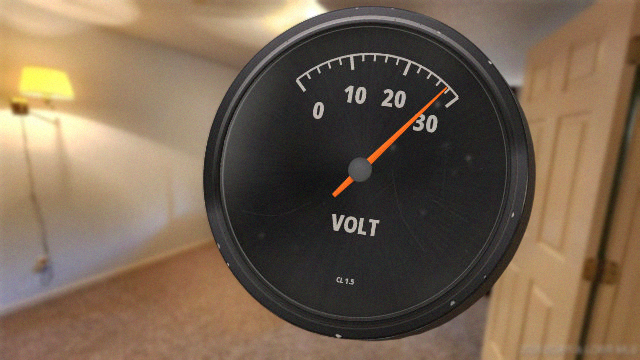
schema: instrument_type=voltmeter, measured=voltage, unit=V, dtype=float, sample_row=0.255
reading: 28
